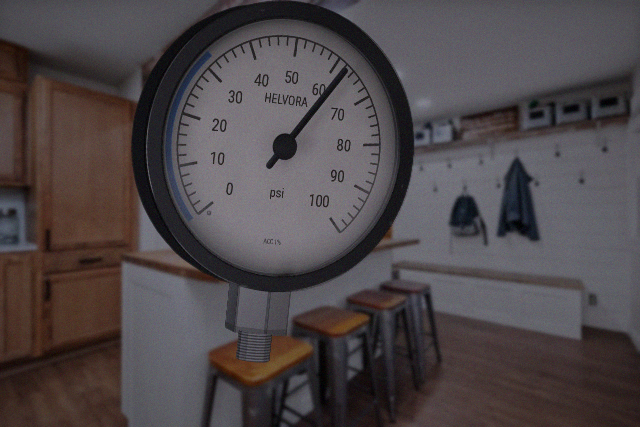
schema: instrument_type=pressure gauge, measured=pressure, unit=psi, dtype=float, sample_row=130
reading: 62
